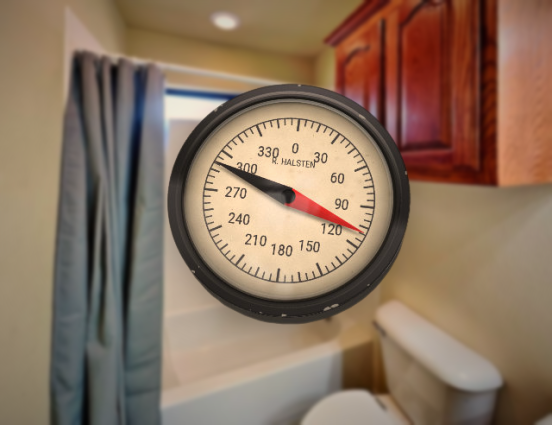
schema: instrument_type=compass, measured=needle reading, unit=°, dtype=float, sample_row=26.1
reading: 110
